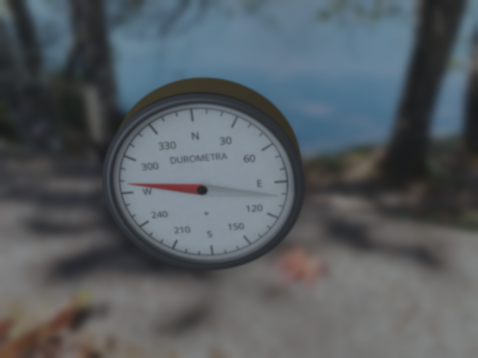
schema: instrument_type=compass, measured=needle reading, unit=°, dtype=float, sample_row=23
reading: 280
